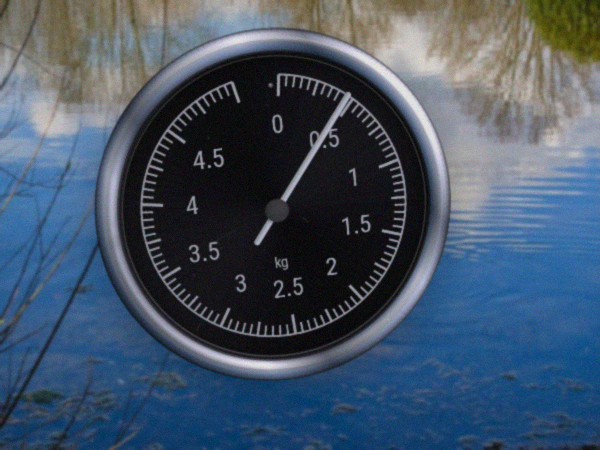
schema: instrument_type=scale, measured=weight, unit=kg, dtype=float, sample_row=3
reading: 0.45
